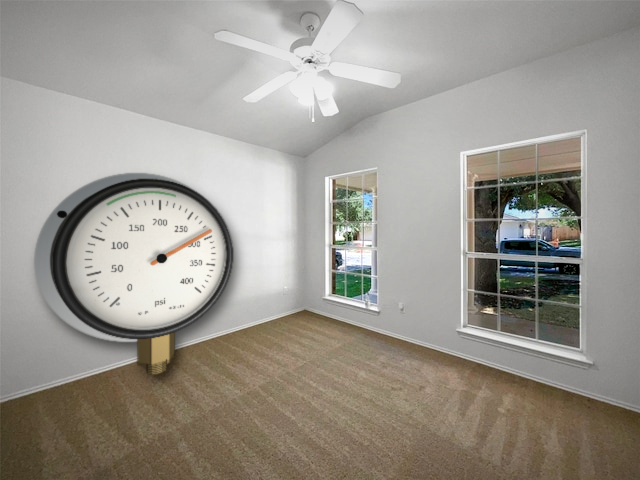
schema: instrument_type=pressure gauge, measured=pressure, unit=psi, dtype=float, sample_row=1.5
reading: 290
